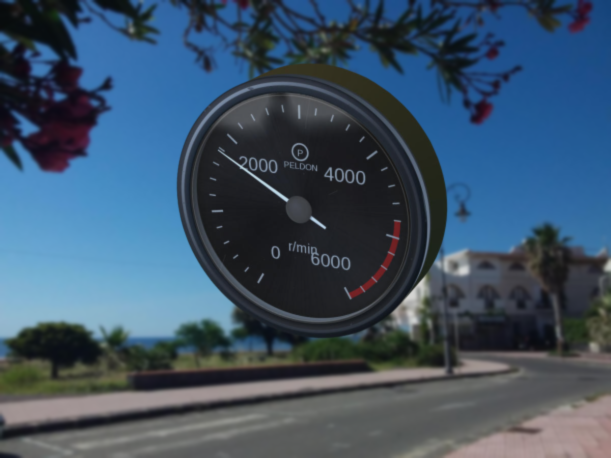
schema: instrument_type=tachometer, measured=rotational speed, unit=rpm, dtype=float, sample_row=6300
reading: 1800
